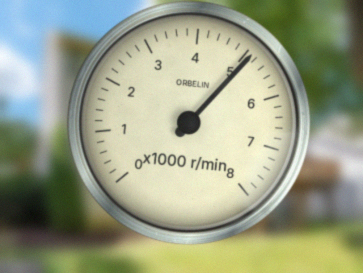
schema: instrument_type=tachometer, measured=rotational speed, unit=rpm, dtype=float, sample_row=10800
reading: 5100
